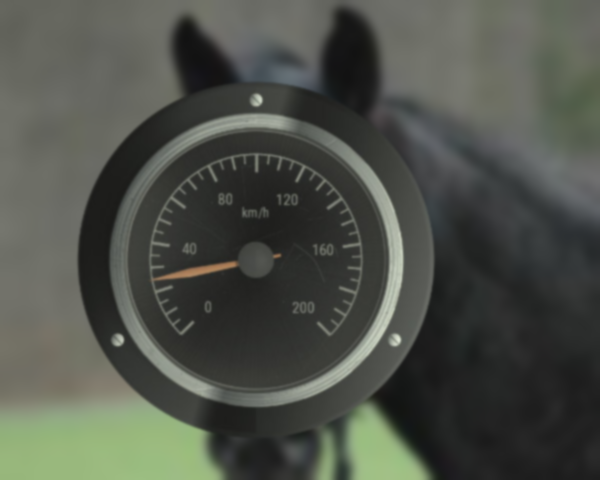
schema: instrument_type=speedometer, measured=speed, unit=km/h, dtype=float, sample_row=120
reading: 25
